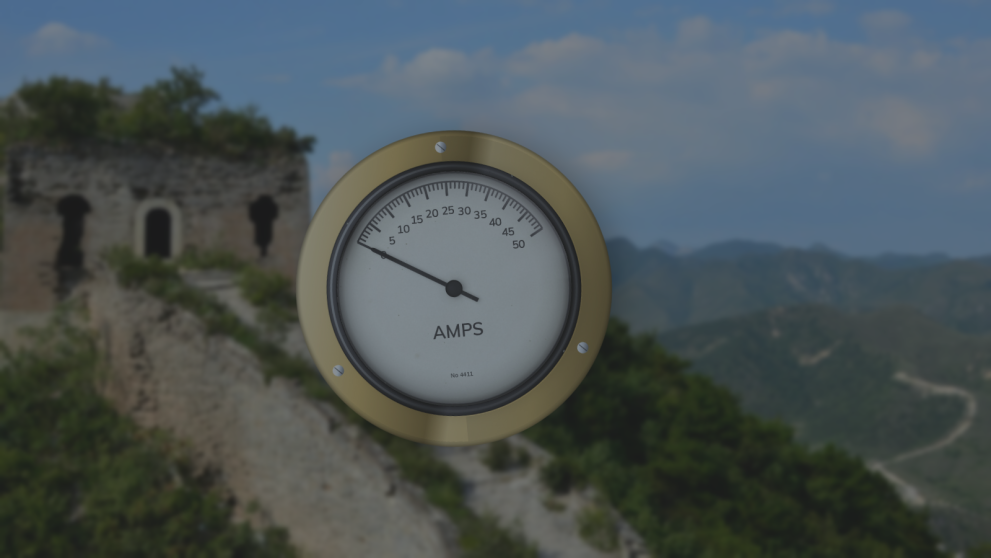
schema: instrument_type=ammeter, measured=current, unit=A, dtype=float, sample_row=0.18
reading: 0
